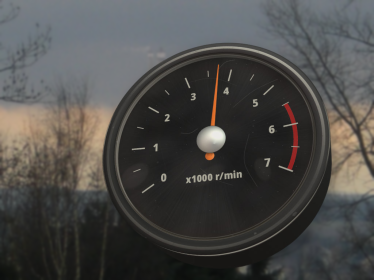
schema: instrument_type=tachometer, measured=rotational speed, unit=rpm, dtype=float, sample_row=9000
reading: 3750
